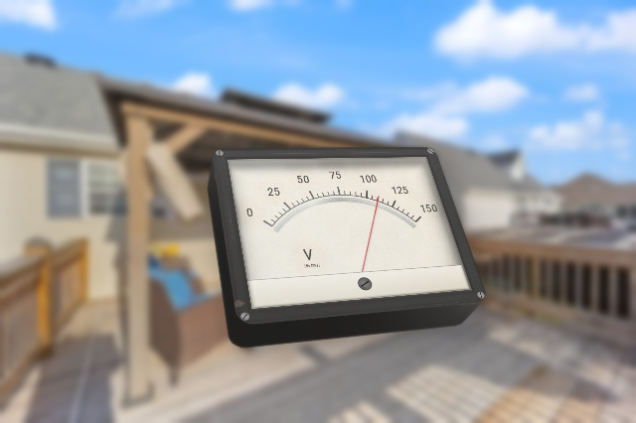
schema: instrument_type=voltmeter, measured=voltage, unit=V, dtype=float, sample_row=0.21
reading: 110
